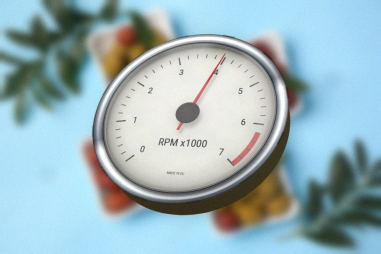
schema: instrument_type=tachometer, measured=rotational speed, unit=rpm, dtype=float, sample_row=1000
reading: 4000
